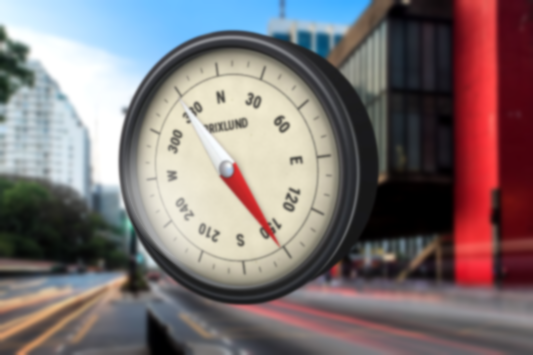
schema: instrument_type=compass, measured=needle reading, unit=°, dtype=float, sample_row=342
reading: 150
